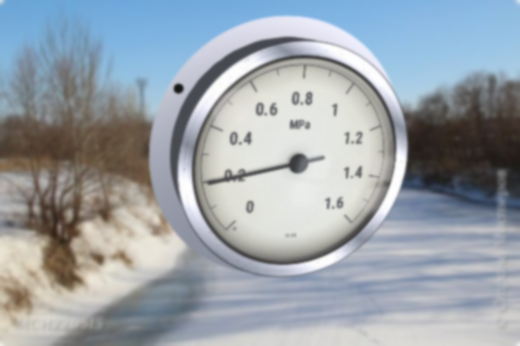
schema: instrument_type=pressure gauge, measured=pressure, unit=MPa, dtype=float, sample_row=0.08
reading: 0.2
